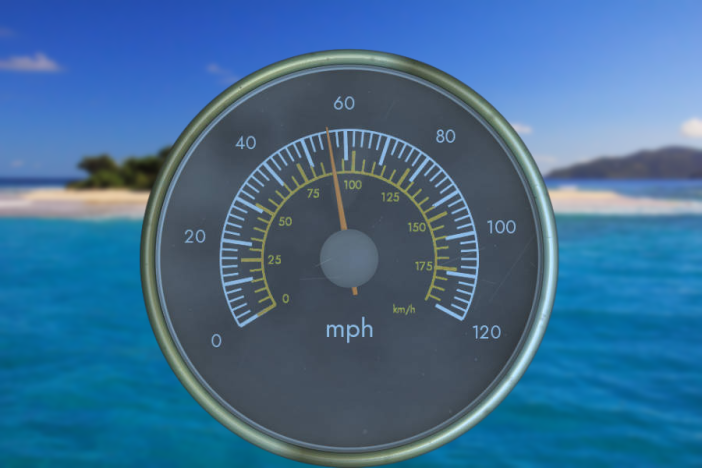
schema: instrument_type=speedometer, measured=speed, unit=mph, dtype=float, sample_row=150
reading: 56
